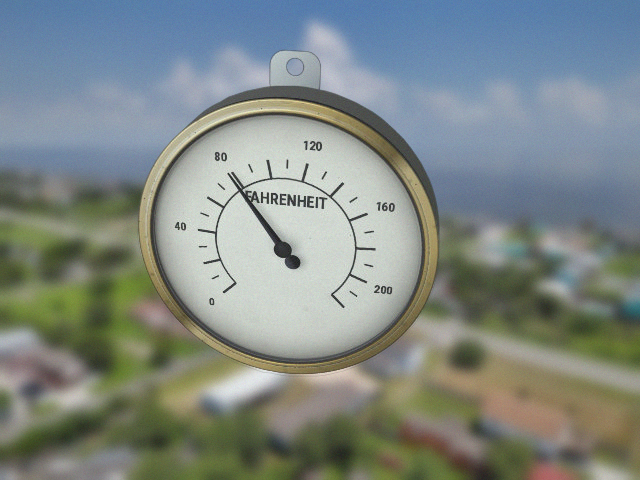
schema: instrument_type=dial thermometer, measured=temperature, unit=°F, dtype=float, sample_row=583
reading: 80
